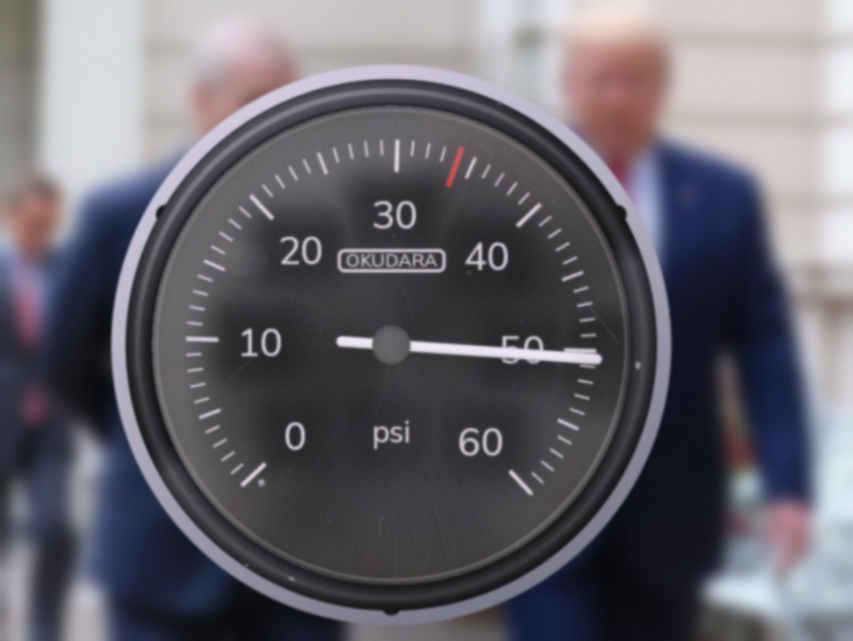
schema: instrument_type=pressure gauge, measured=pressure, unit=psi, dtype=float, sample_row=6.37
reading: 50.5
